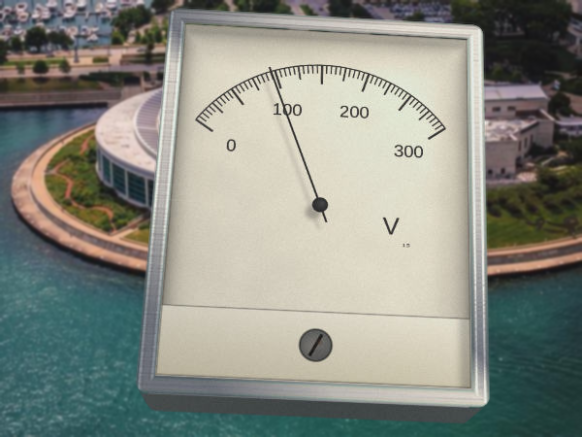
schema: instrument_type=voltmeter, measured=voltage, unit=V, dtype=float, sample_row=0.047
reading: 95
